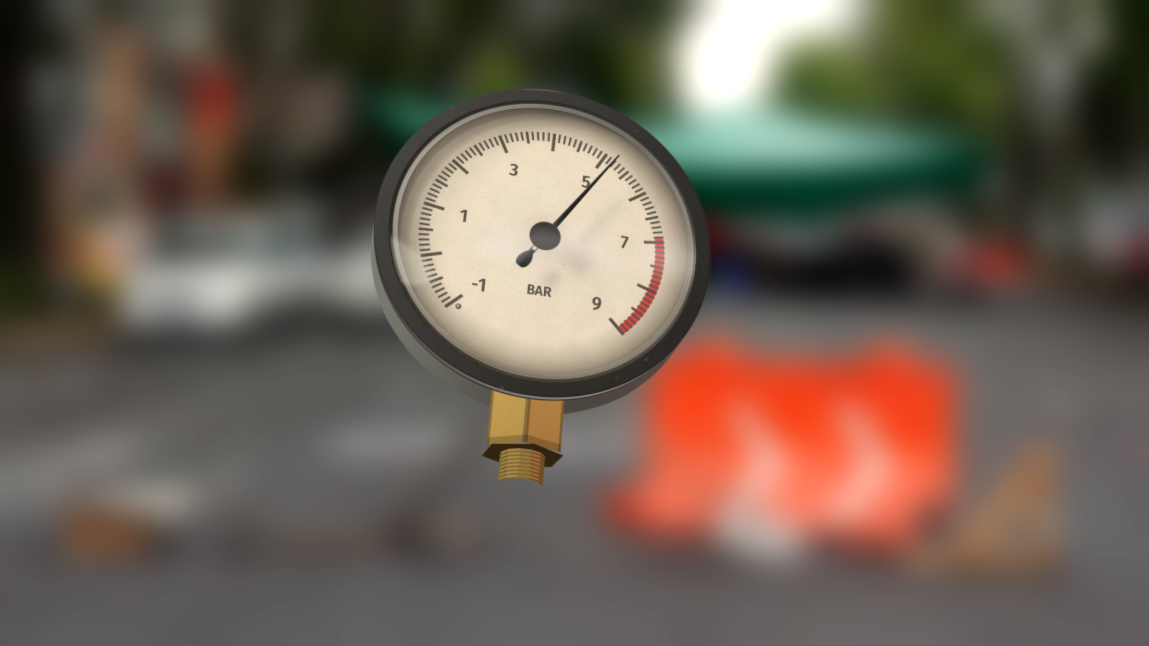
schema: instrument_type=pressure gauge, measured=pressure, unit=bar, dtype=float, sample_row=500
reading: 5.2
